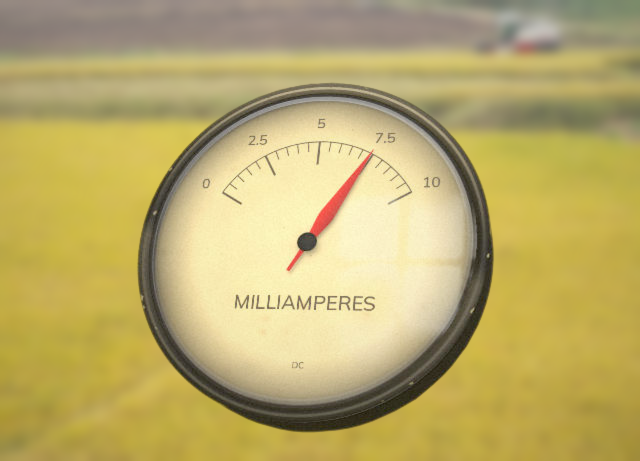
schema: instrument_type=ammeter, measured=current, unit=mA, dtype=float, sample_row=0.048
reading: 7.5
